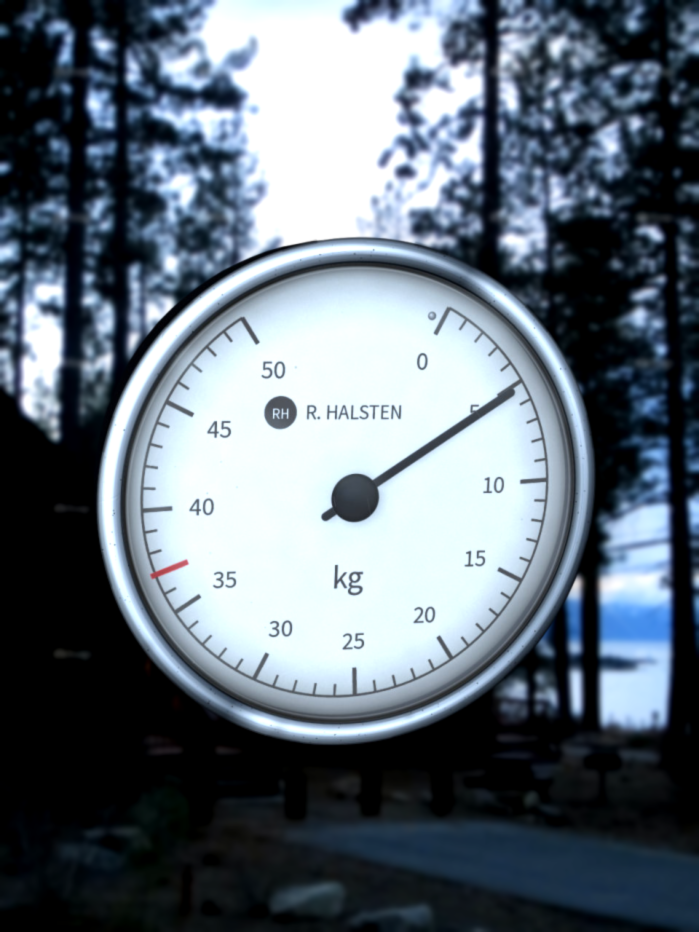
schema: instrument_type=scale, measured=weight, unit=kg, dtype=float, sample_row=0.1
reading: 5
